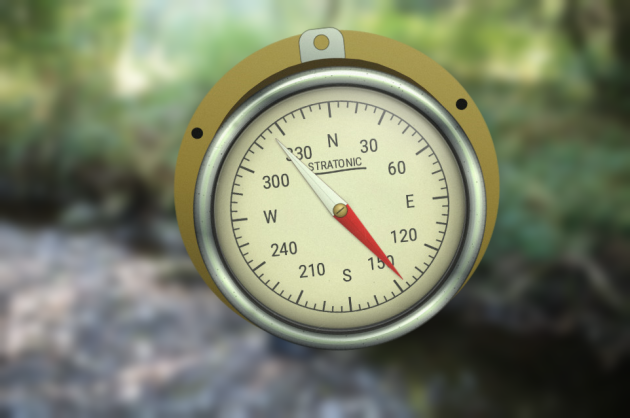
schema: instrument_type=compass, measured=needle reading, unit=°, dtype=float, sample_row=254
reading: 145
